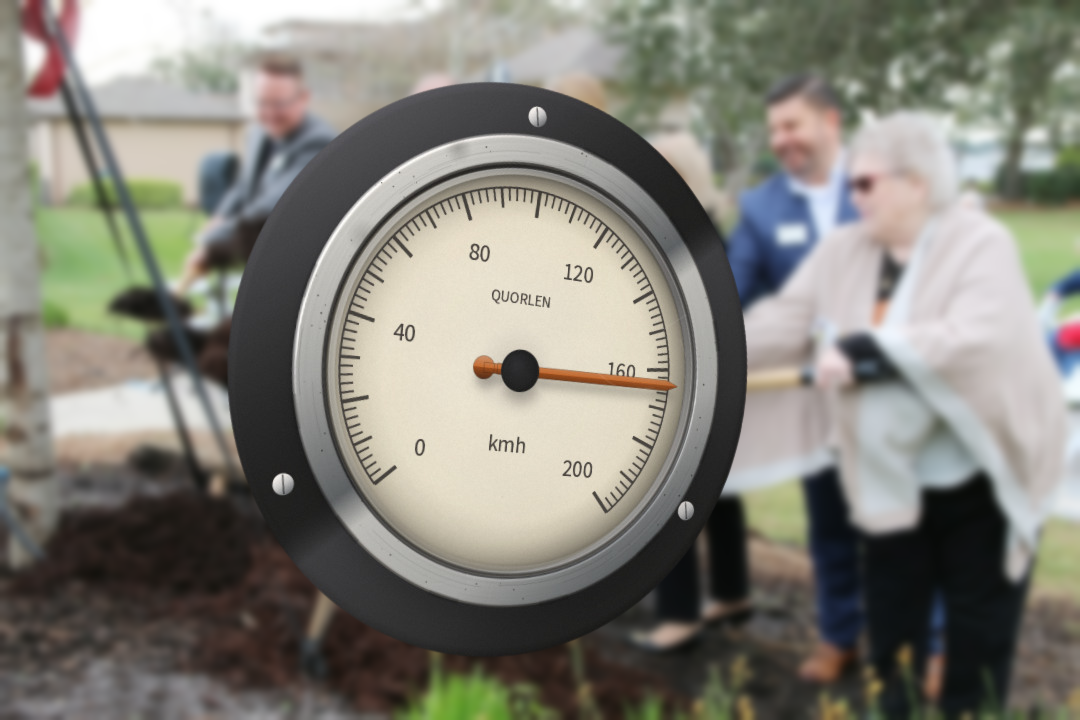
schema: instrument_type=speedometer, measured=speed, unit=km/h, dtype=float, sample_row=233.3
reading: 164
